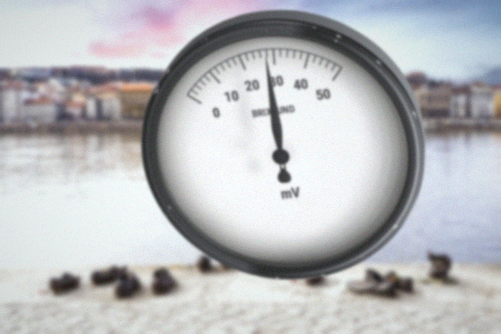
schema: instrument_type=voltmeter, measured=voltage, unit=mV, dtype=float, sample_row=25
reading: 28
